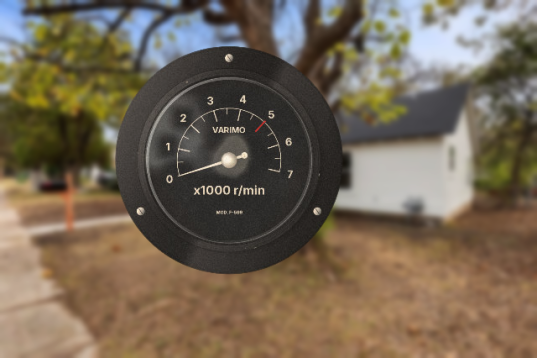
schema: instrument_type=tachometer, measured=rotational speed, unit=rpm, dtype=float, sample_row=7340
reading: 0
